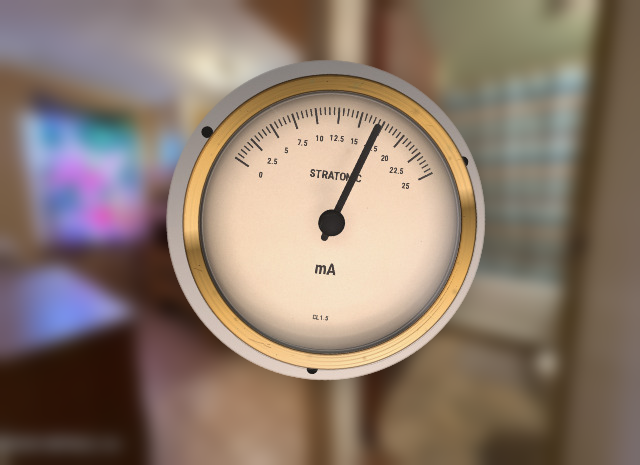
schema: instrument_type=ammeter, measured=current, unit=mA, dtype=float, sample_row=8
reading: 17
